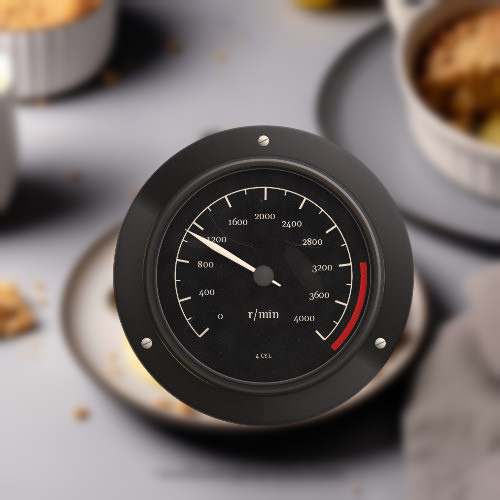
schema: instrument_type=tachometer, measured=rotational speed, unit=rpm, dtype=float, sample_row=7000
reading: 1100
